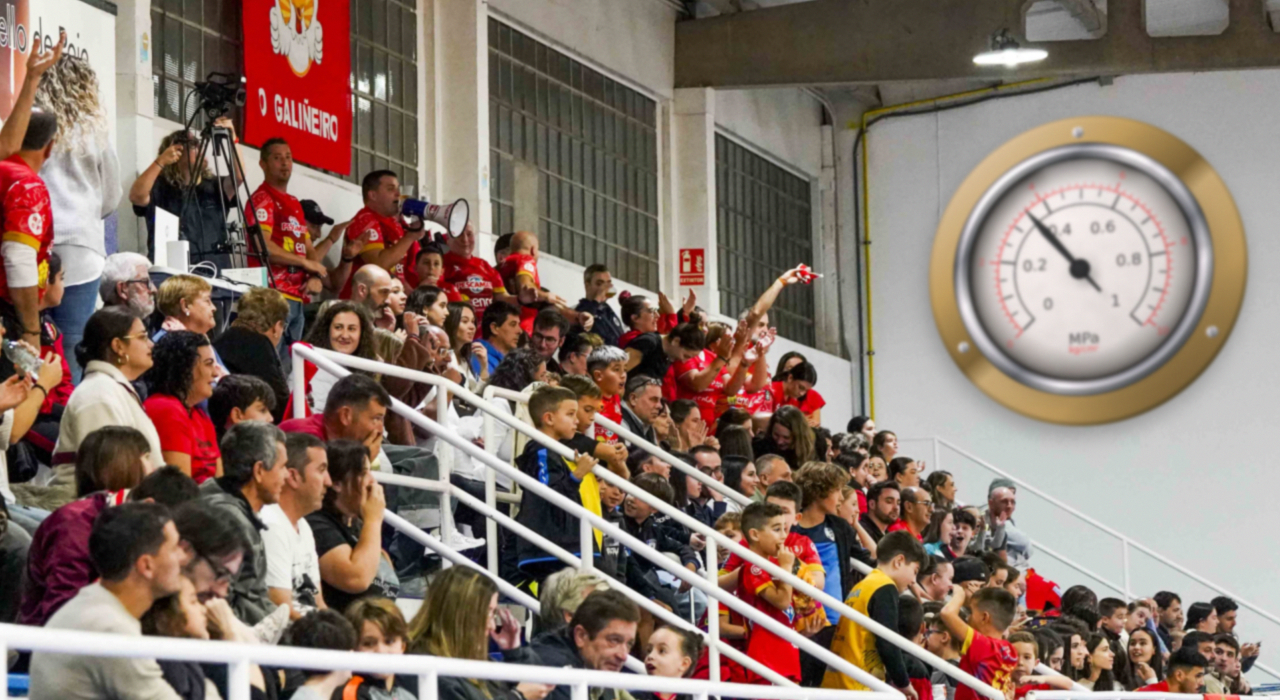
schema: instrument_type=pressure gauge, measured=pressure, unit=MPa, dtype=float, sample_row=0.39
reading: 0.35
